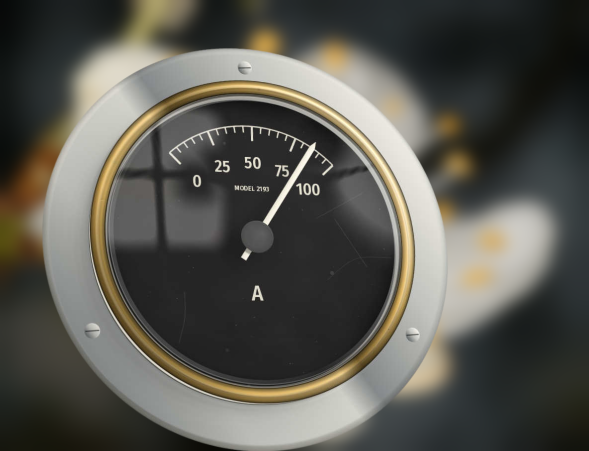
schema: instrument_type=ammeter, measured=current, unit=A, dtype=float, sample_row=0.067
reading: 85
